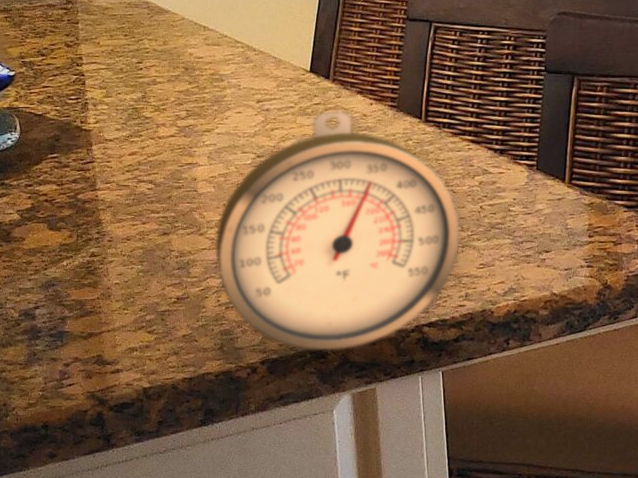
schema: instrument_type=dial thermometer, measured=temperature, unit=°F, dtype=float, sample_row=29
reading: 350
